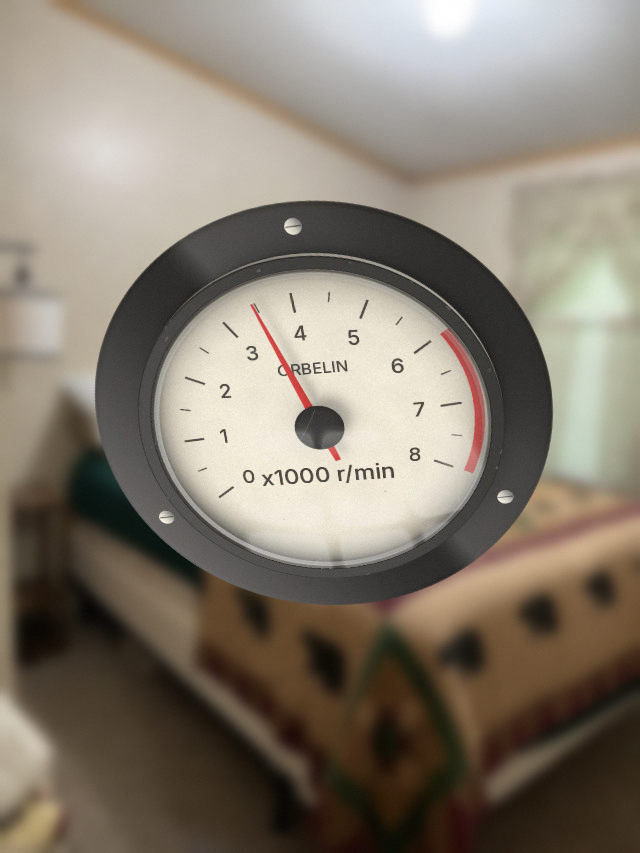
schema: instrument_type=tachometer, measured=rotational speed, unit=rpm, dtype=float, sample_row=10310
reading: 3500
